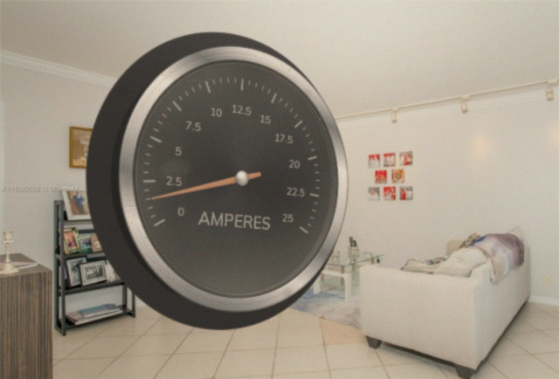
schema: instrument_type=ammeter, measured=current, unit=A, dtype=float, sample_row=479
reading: 1.5
